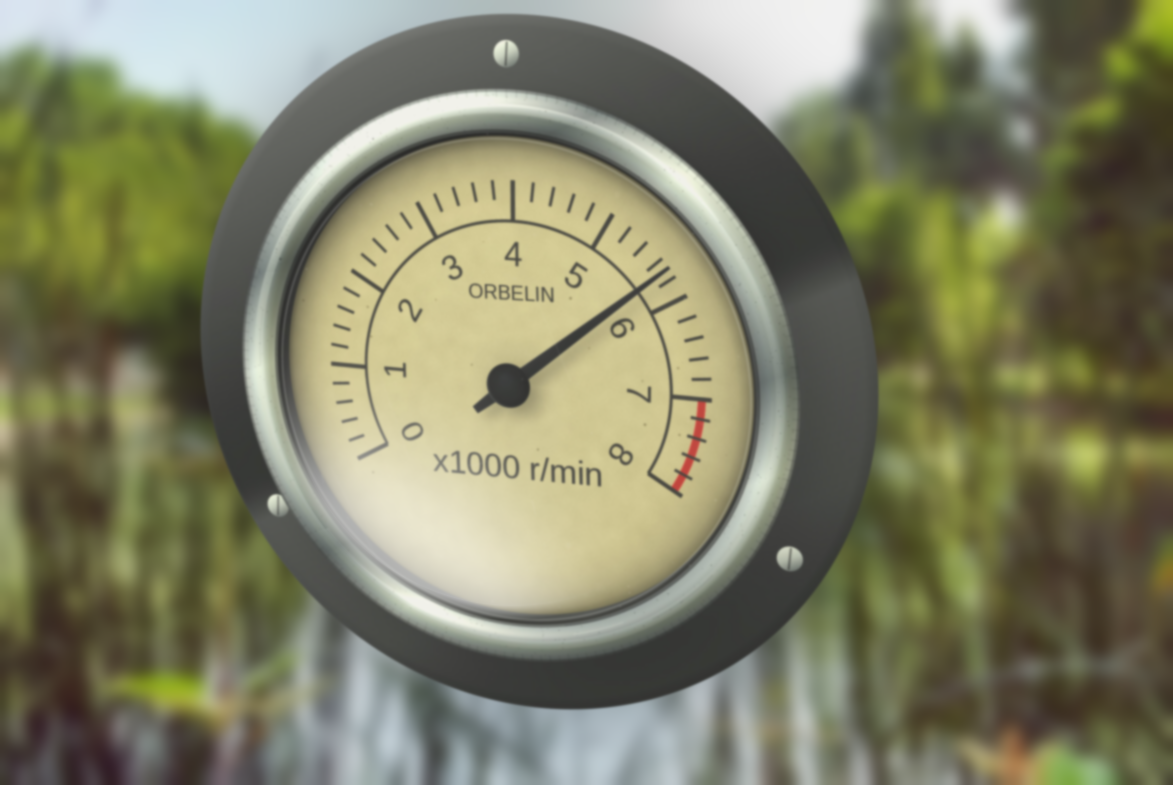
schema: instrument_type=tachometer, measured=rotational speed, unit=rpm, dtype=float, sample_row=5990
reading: 5700
